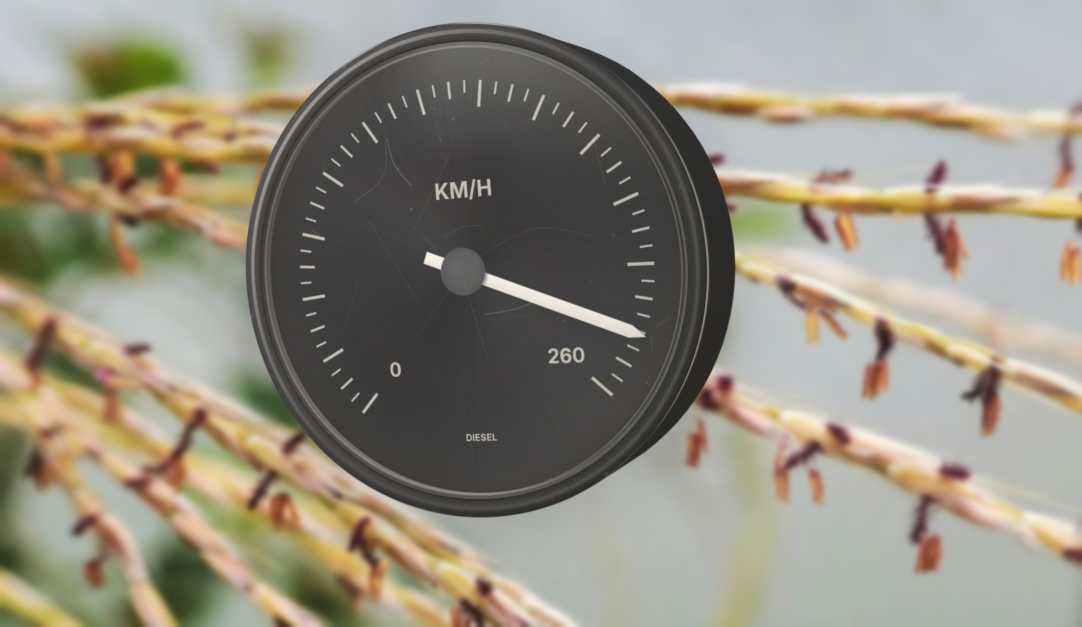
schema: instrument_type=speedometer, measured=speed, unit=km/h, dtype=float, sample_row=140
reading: 240
